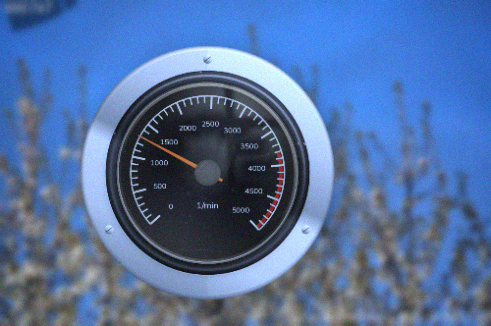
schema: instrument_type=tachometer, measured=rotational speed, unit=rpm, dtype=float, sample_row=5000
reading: 1300
